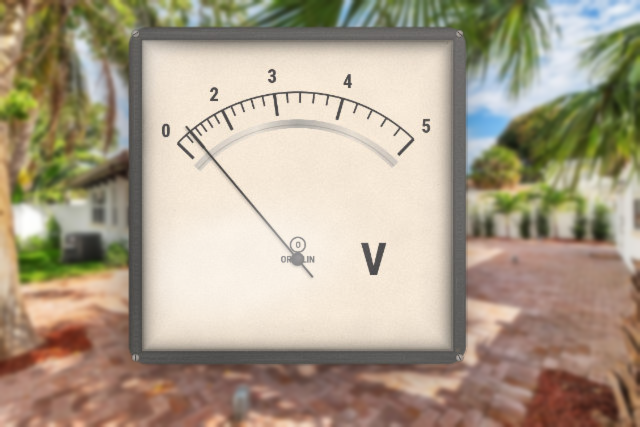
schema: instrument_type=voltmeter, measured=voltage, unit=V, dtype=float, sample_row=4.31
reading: 1
